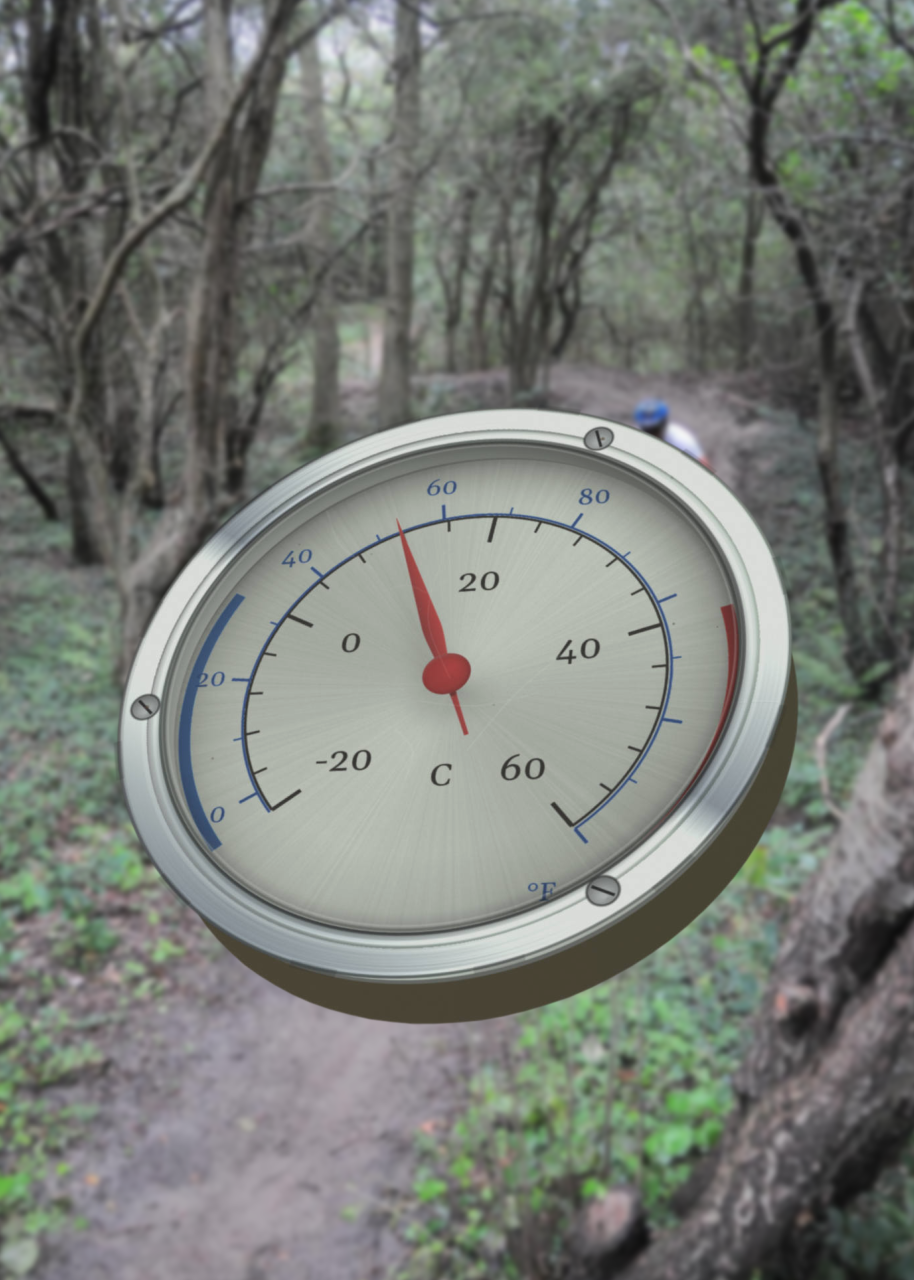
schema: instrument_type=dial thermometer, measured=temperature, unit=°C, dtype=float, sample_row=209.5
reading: 12
